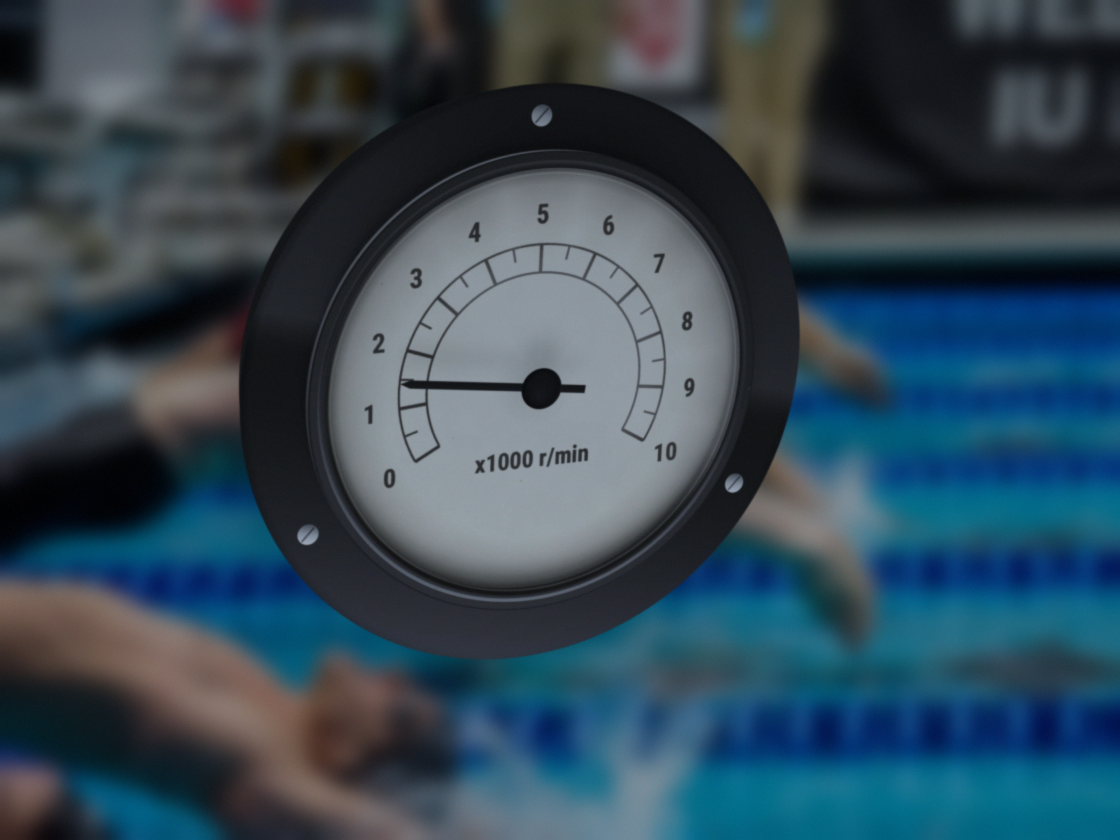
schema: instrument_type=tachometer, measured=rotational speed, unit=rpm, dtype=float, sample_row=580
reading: 1500
